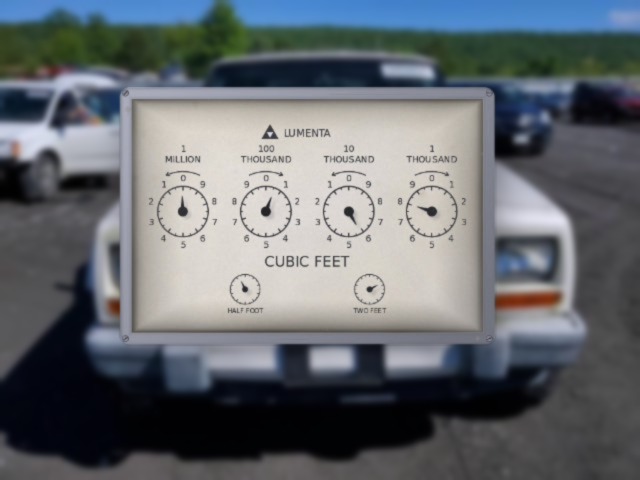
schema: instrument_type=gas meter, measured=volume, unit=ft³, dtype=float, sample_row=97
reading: 5800
